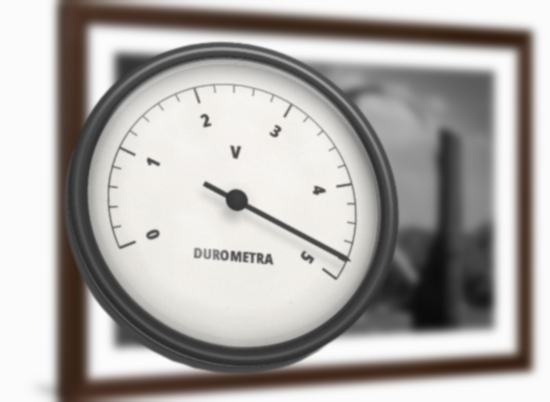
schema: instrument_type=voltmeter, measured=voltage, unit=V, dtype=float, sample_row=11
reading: 4.8
